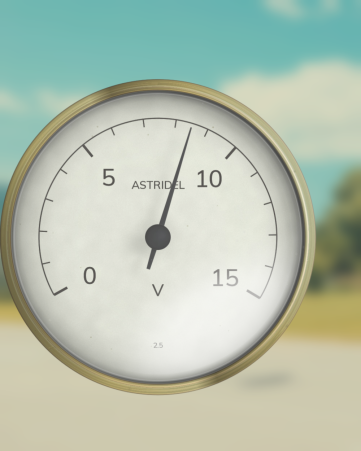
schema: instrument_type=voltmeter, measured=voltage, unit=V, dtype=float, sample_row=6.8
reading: 8.5
